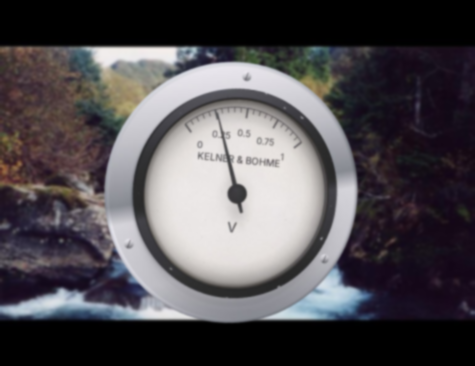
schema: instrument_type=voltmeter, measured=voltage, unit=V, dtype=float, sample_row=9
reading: 0.25
